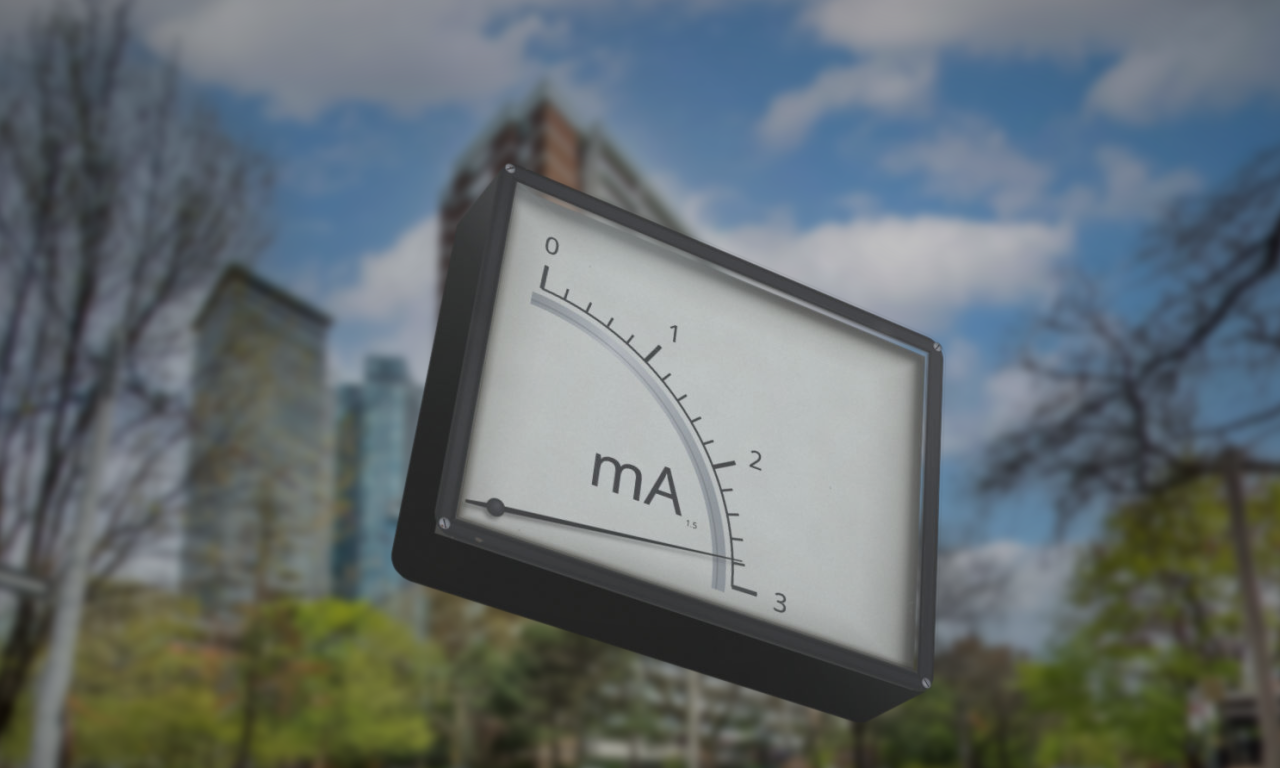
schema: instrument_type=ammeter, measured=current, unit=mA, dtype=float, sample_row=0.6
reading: 2.8
